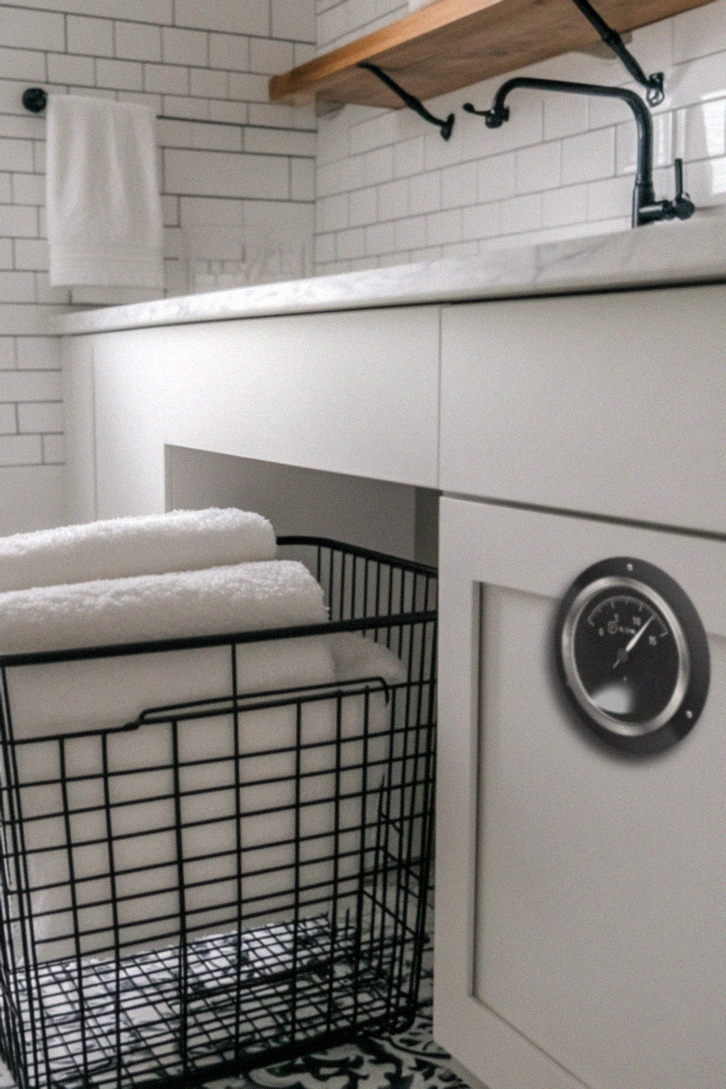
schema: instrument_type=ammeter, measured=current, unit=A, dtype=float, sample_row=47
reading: 12.5
